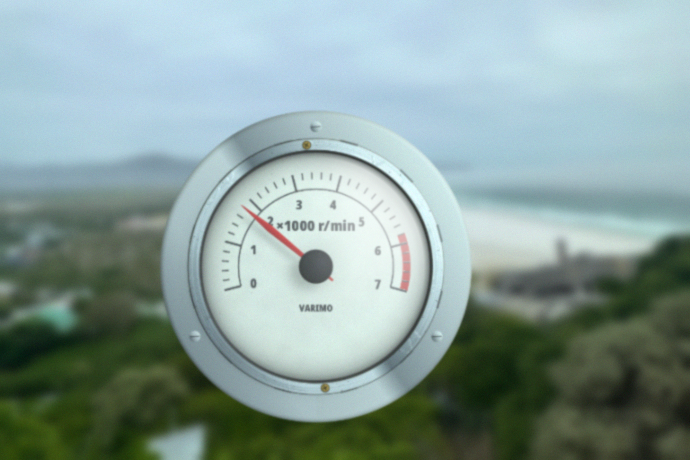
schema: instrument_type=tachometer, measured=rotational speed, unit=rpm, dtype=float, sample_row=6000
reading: 1800
